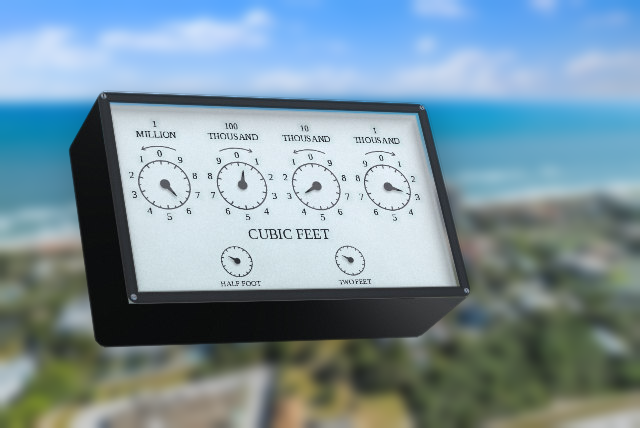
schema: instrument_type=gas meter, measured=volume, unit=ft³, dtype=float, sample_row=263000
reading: 603300
